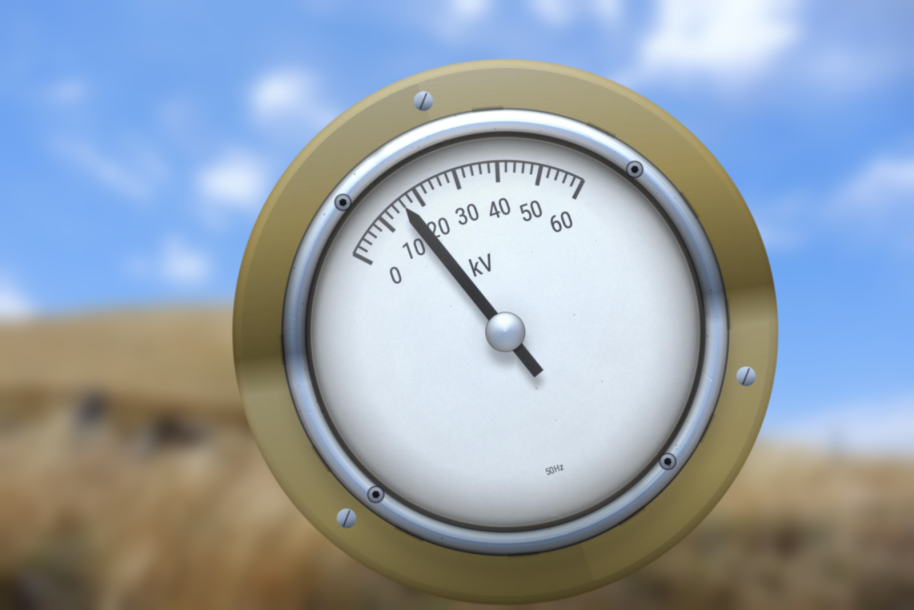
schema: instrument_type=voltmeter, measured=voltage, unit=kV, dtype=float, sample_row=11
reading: 16
